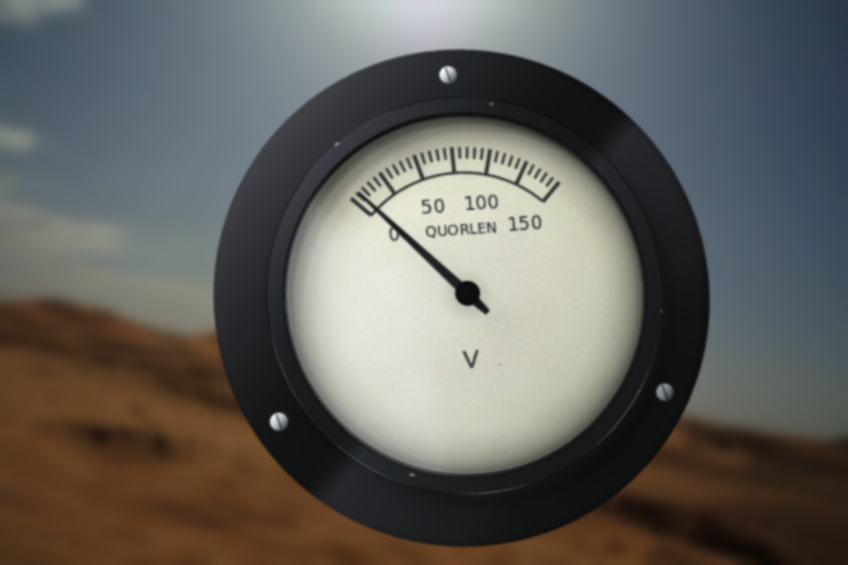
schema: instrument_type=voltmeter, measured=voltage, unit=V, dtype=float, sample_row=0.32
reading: 5
